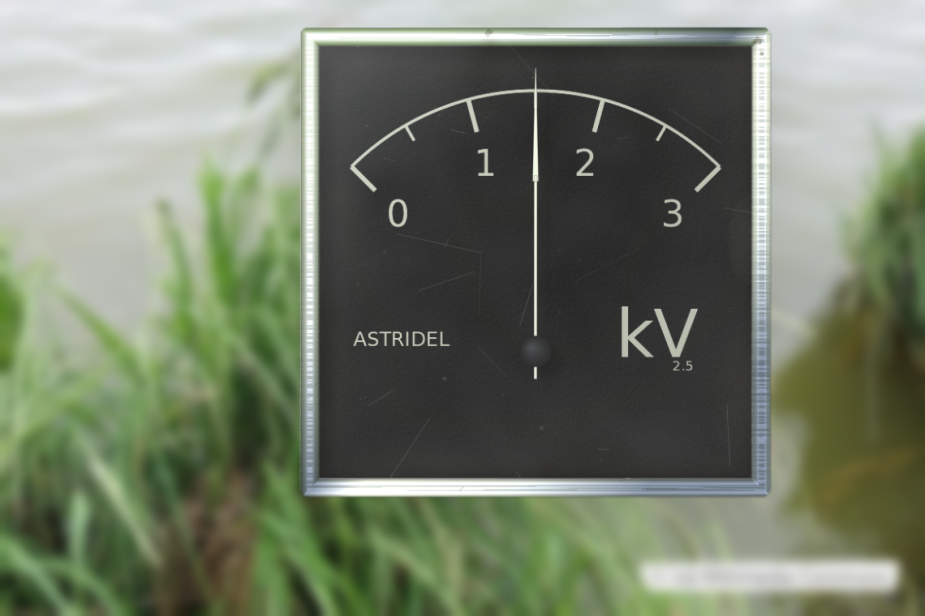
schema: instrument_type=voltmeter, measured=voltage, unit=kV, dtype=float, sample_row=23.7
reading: 1.5
